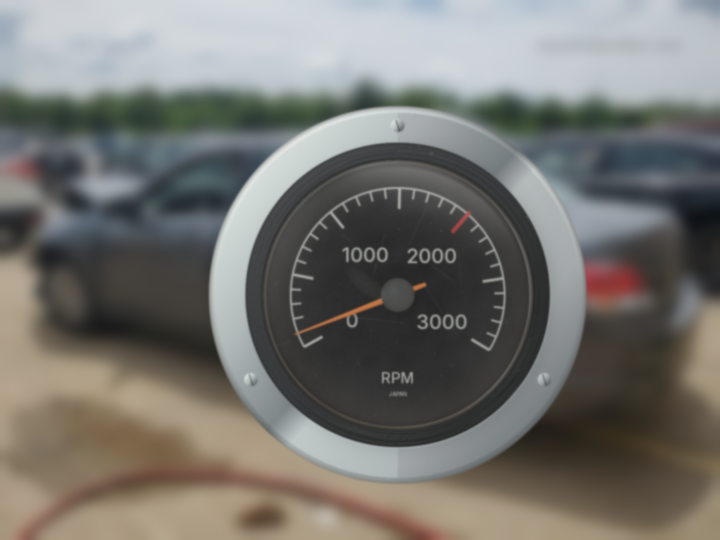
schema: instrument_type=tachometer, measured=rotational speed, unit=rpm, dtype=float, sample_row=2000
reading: 100
